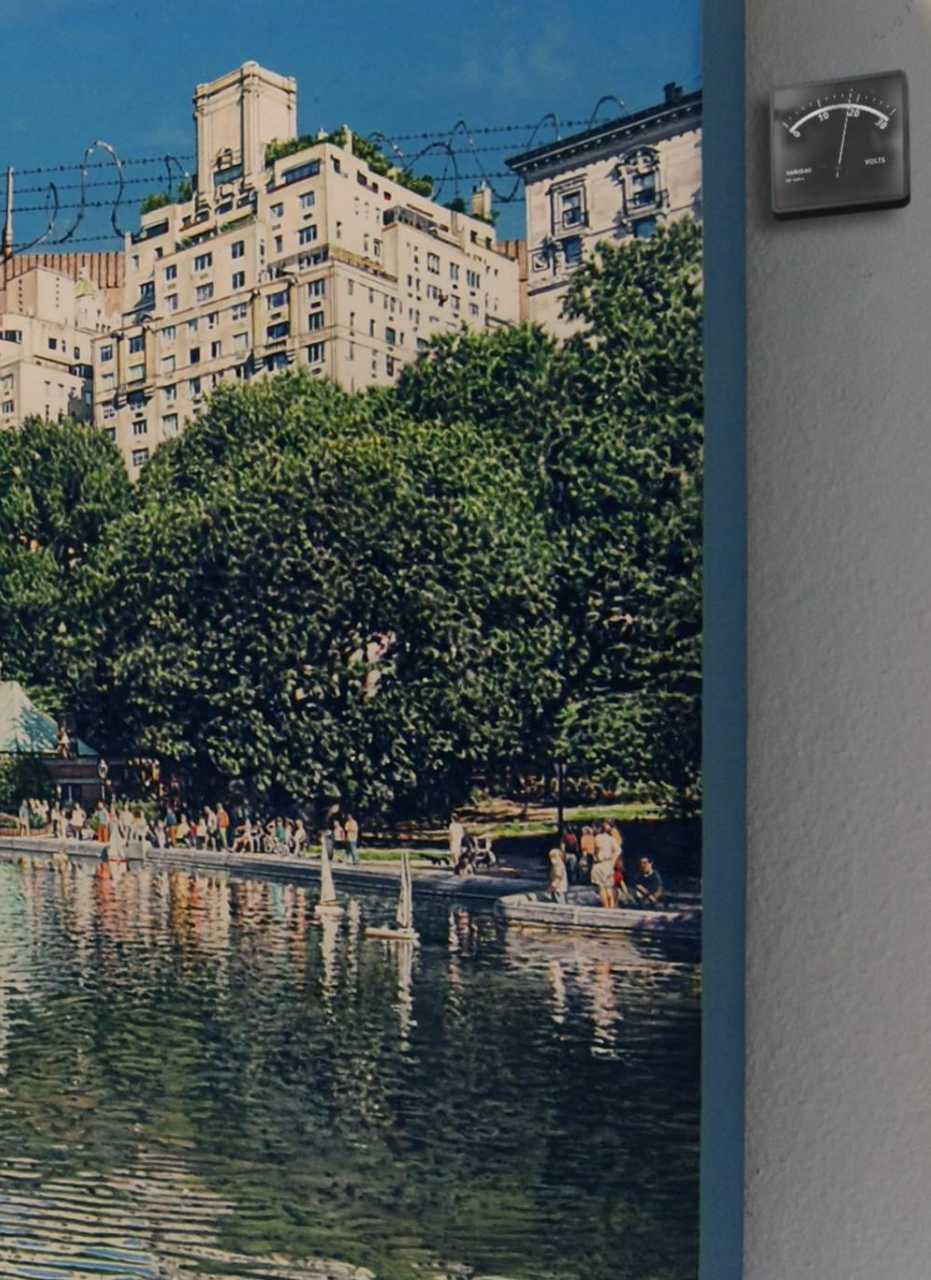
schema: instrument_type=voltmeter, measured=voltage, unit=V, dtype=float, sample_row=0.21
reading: 18
